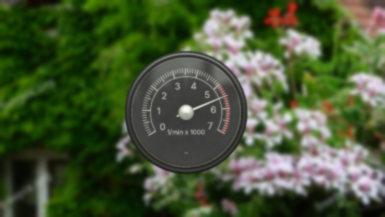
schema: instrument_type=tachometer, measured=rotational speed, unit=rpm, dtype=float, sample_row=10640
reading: 5500
